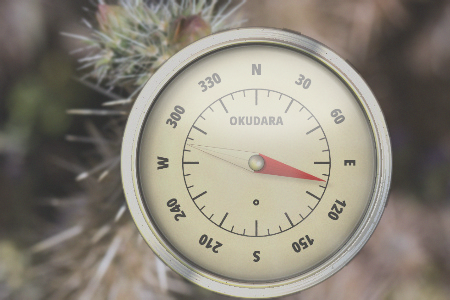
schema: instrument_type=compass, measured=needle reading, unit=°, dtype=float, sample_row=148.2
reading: 105
